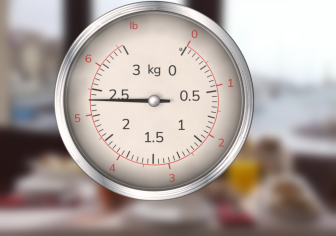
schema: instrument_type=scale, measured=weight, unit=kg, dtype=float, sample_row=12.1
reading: 2.4
